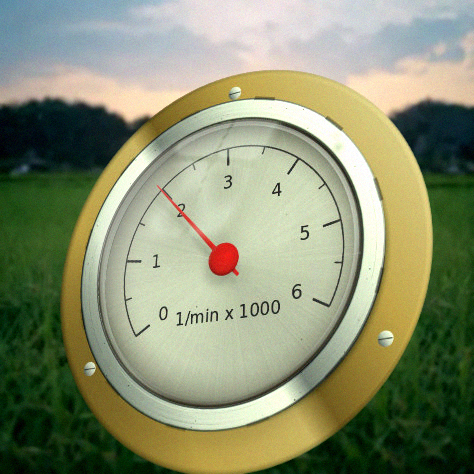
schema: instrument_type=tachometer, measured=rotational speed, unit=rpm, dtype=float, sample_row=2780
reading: 2000
